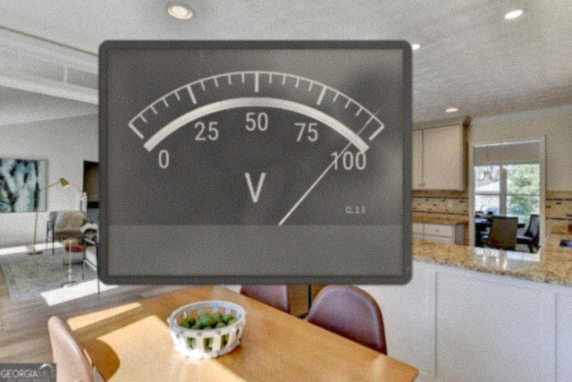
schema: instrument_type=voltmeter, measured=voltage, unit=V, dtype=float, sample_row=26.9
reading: 95
